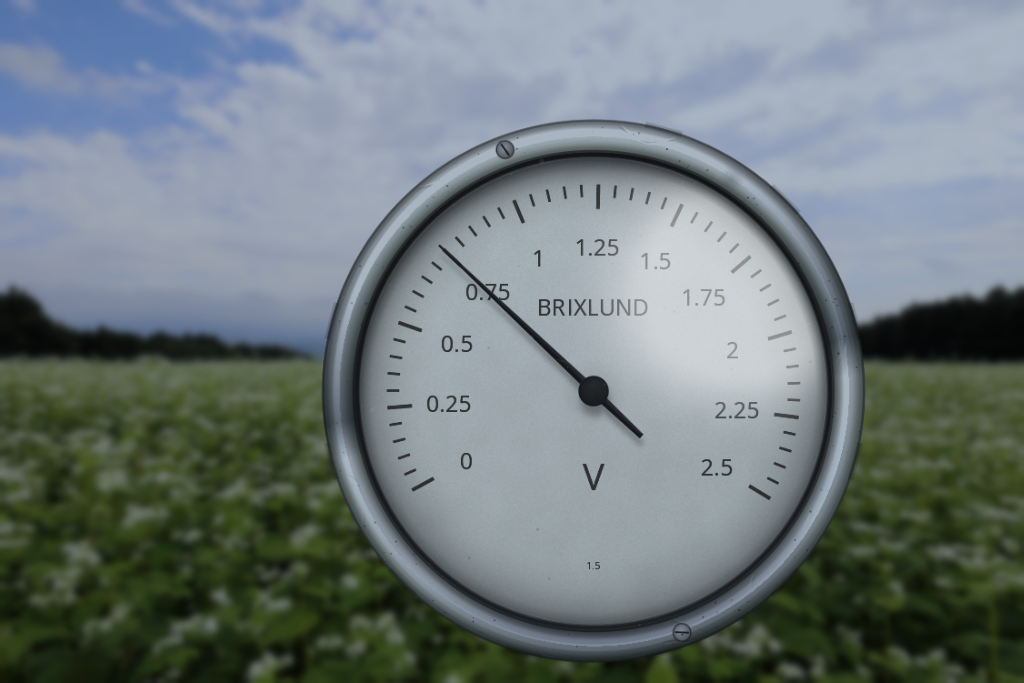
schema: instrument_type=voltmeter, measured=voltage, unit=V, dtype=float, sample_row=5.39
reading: 0.75
